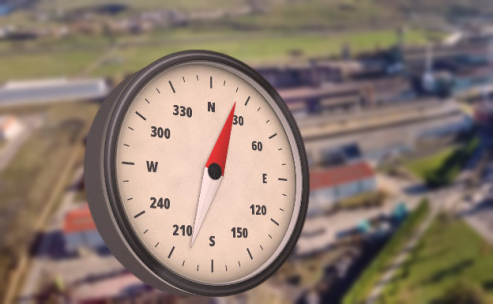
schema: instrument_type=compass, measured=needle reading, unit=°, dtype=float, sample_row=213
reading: 20
